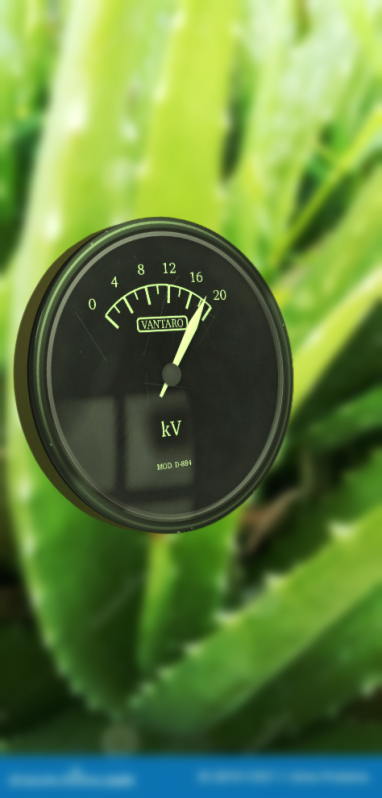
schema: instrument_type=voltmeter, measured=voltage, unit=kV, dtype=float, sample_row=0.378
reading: 18
